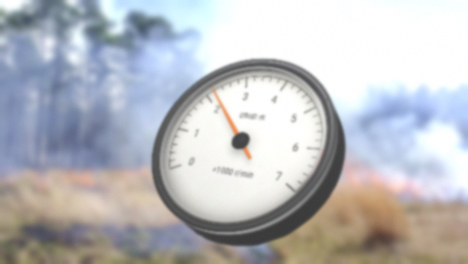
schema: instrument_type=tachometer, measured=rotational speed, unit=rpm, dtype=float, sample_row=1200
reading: 2200
